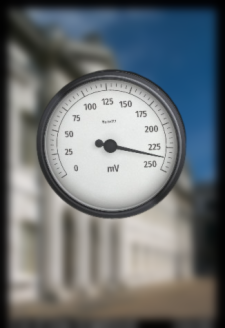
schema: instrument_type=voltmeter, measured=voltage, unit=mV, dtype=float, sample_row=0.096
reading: 235
